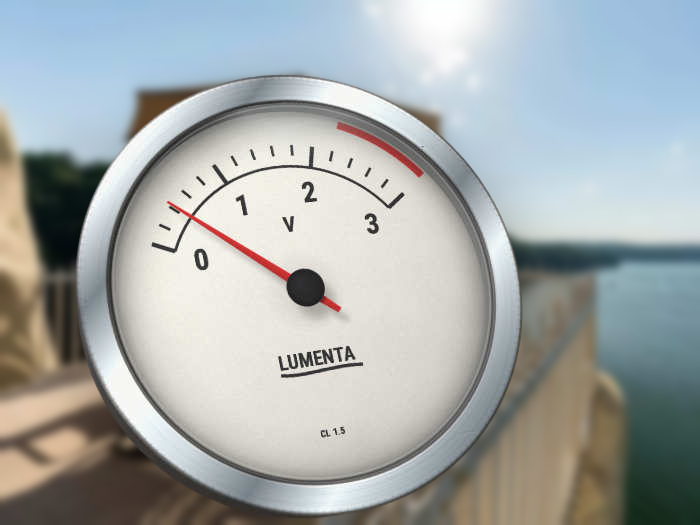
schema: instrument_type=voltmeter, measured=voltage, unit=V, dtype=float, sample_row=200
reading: 0.4
